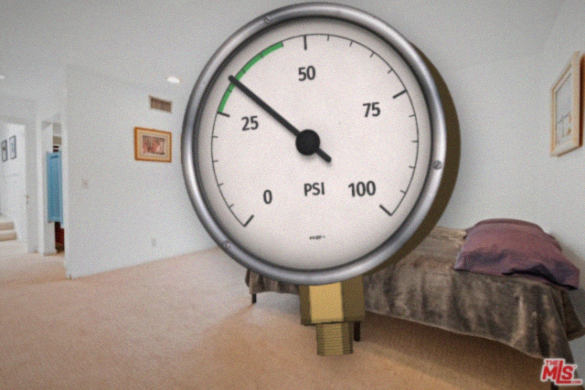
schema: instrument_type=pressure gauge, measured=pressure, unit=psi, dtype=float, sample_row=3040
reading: 32.5
